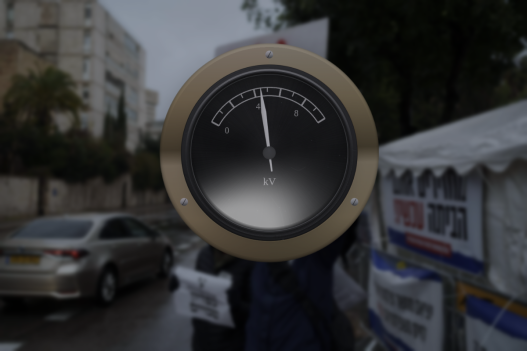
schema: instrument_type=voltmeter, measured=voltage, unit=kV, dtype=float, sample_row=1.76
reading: 4.5
